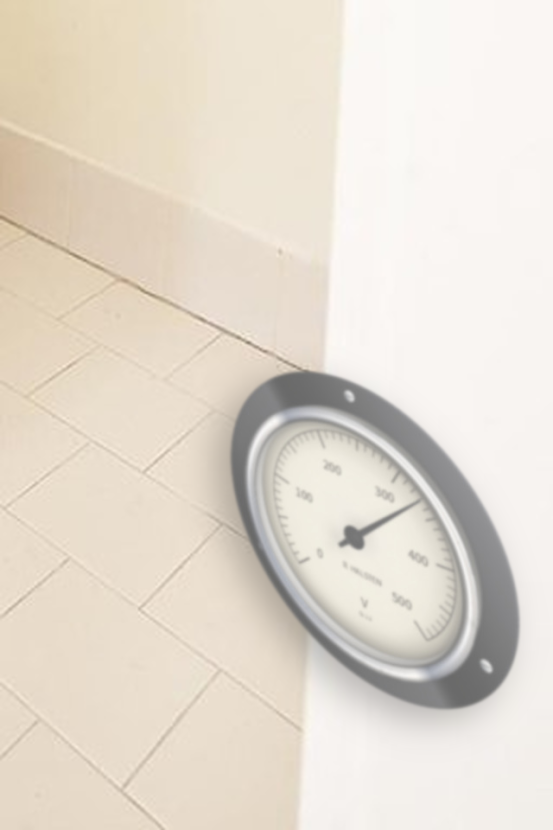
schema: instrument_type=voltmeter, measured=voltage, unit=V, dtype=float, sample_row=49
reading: 330
